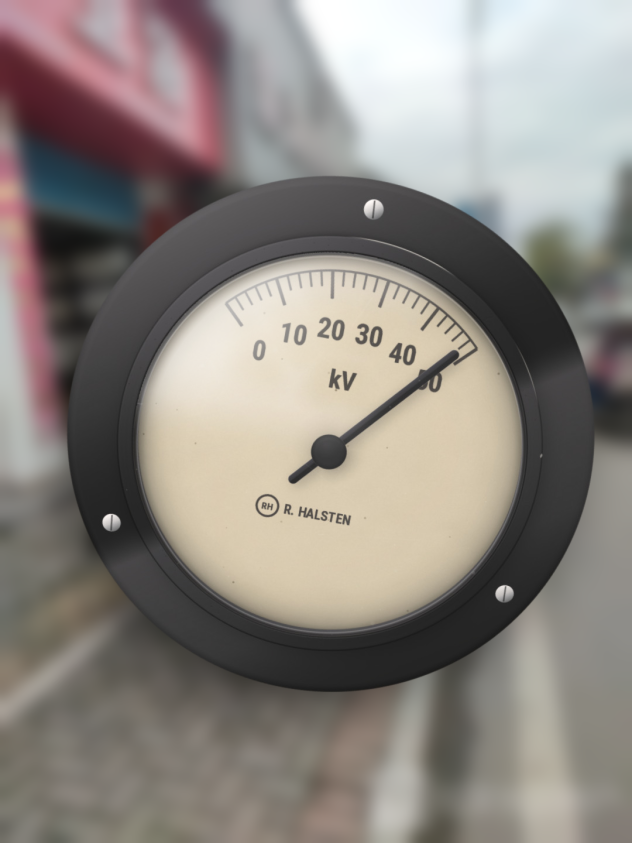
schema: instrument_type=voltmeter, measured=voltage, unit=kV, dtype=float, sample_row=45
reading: 48
